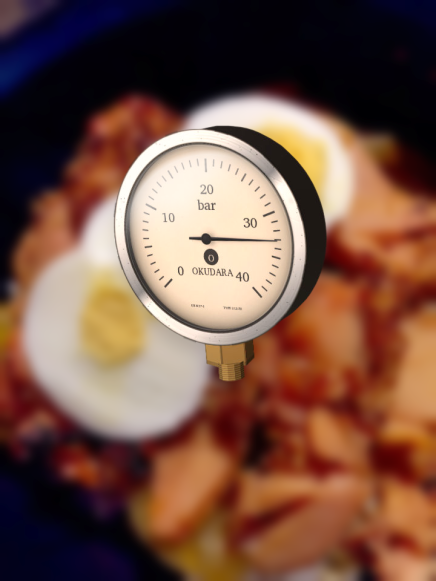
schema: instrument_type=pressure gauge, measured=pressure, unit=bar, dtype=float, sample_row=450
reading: 33
